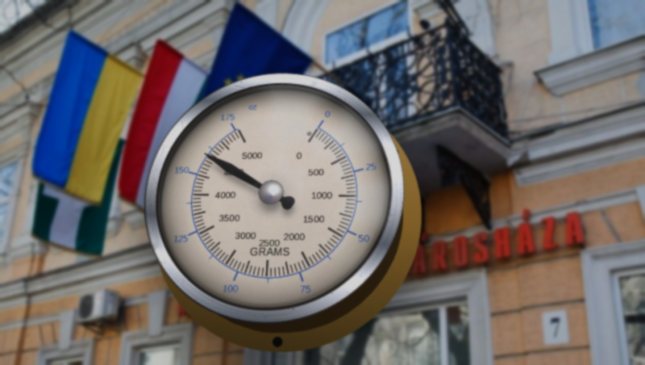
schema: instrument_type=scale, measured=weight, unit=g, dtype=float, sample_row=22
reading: 4500
